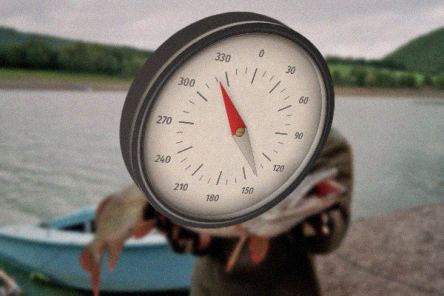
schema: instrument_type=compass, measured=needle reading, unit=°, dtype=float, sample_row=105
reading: 320
